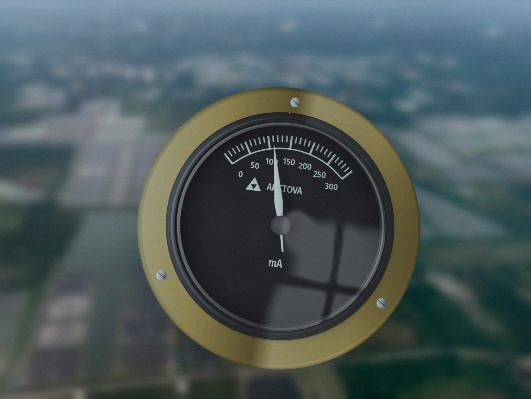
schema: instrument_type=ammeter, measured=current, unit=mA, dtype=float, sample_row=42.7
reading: 110
